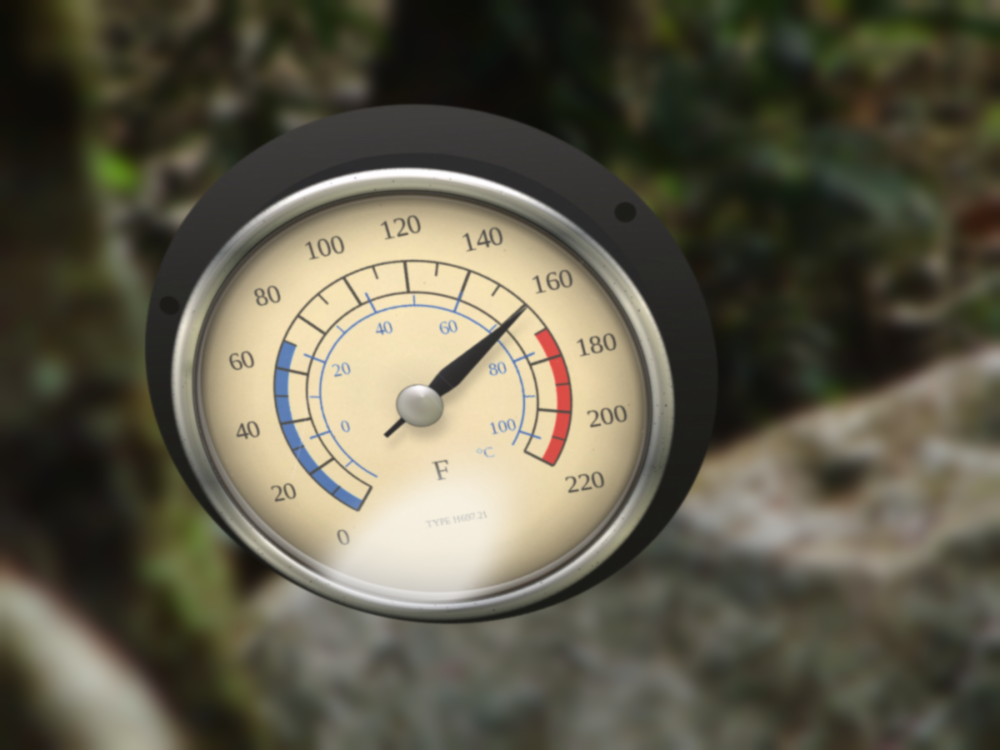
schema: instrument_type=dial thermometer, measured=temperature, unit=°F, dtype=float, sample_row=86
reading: 160
